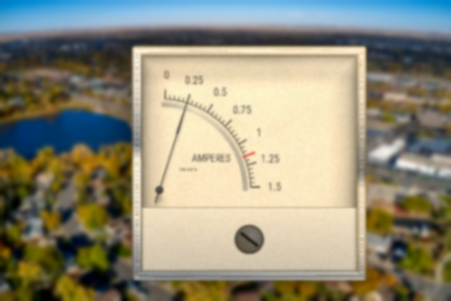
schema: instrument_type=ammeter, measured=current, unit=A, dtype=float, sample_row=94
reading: 0.25
